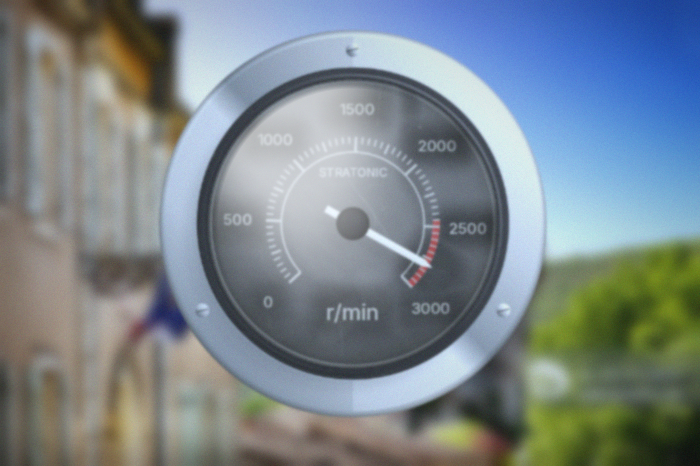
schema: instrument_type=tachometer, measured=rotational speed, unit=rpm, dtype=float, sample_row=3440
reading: 2800
